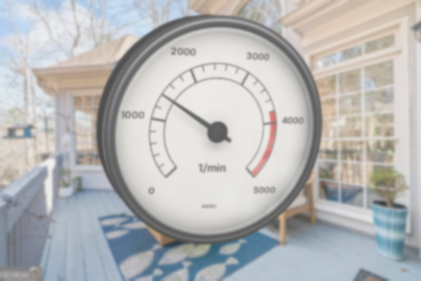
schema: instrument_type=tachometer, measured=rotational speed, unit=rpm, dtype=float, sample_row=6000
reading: 1400
